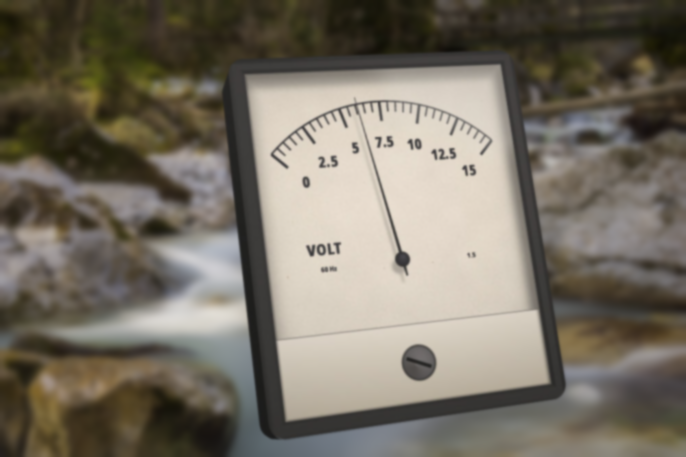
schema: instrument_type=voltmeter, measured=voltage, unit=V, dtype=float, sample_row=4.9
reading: 6
